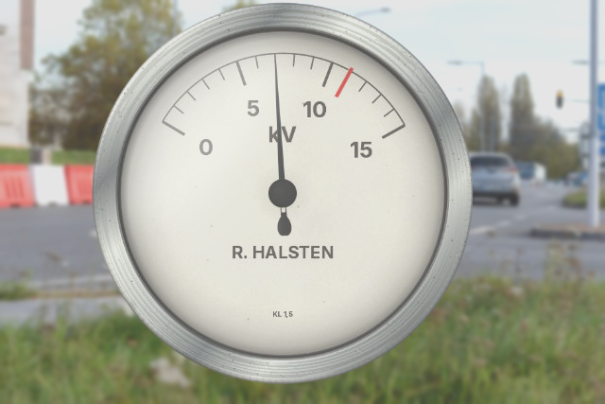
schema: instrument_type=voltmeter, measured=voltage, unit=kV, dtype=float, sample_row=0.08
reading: 7
